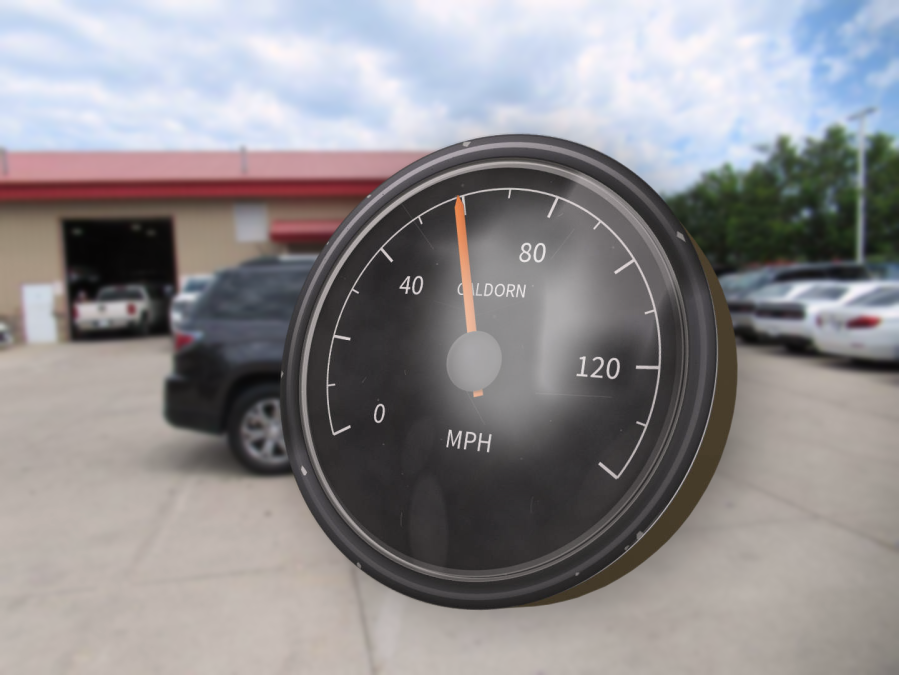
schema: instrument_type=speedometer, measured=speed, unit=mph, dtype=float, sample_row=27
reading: 60
